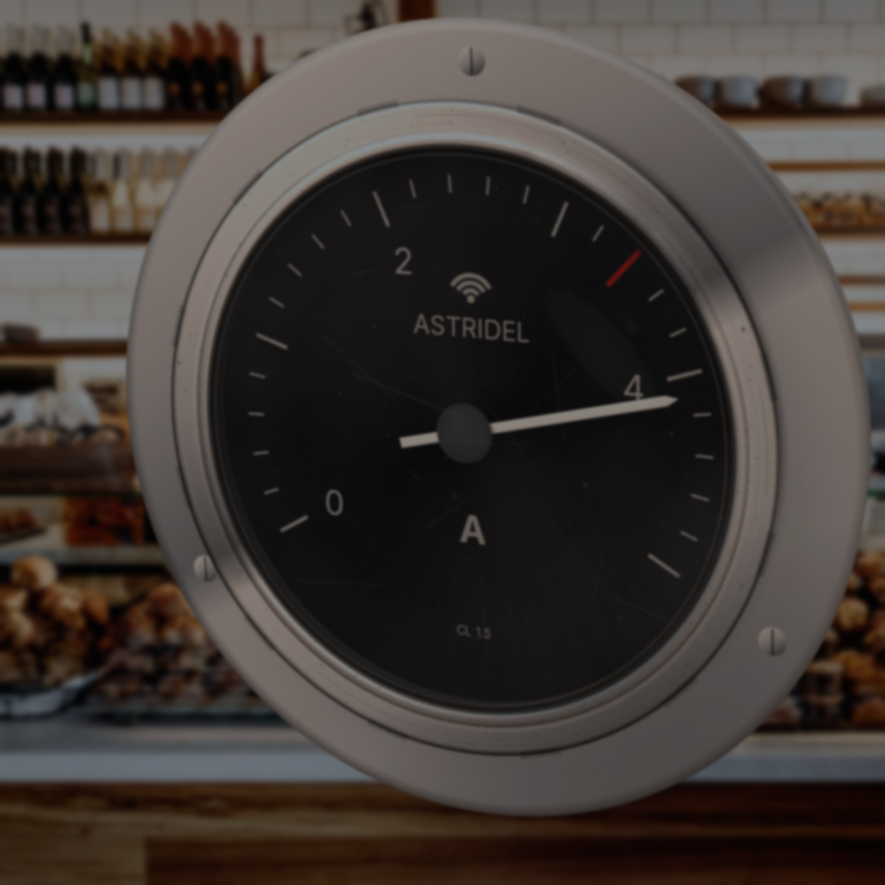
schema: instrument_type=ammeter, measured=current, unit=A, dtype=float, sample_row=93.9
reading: 4.1
